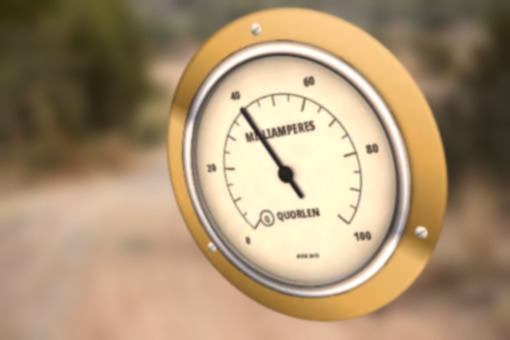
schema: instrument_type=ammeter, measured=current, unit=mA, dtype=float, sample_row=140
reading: 40
